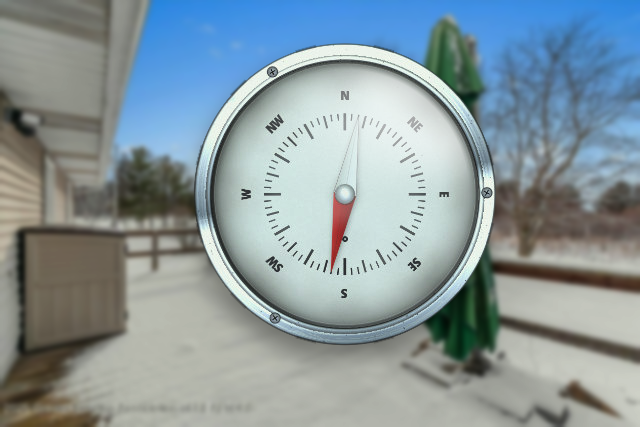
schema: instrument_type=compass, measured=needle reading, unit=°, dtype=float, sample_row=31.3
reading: 190
